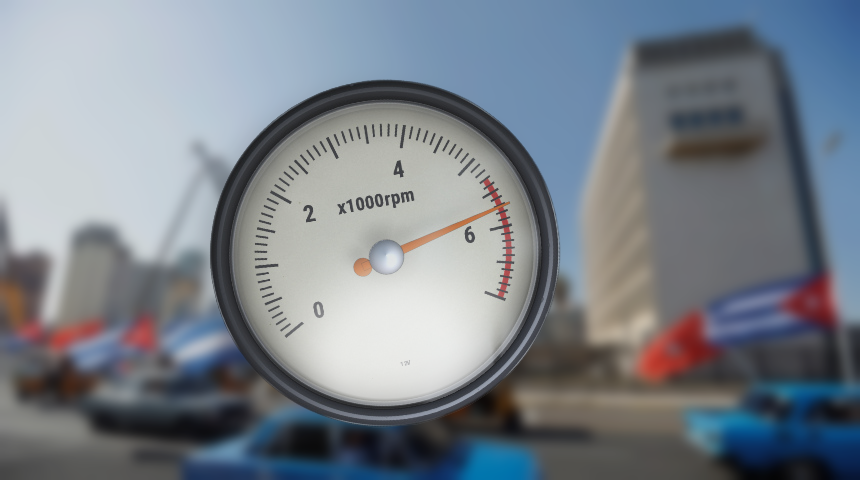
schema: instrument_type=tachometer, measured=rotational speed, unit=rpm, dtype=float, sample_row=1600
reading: 5700
